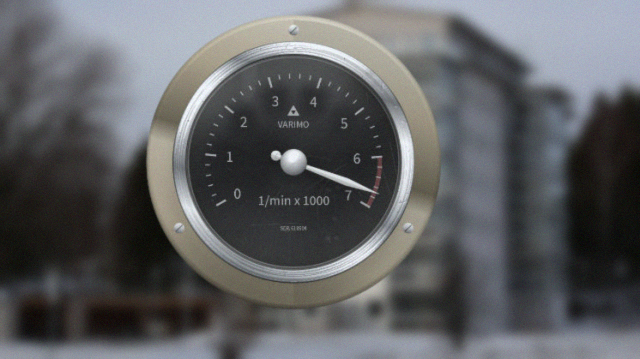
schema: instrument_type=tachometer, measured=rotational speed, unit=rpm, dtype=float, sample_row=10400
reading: 6700
